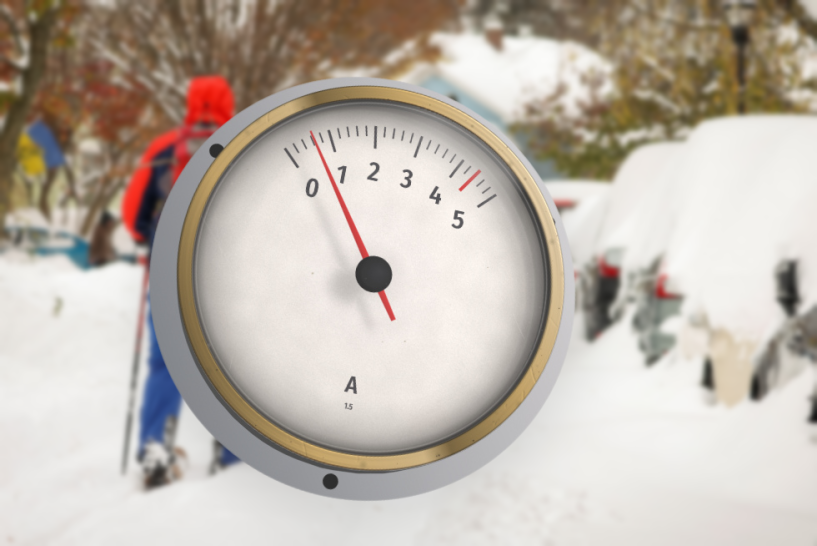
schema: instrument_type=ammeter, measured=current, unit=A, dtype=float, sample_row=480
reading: 0.6
